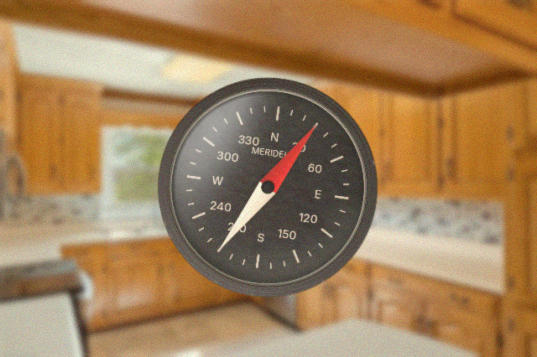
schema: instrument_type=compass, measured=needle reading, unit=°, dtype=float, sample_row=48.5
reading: 30
